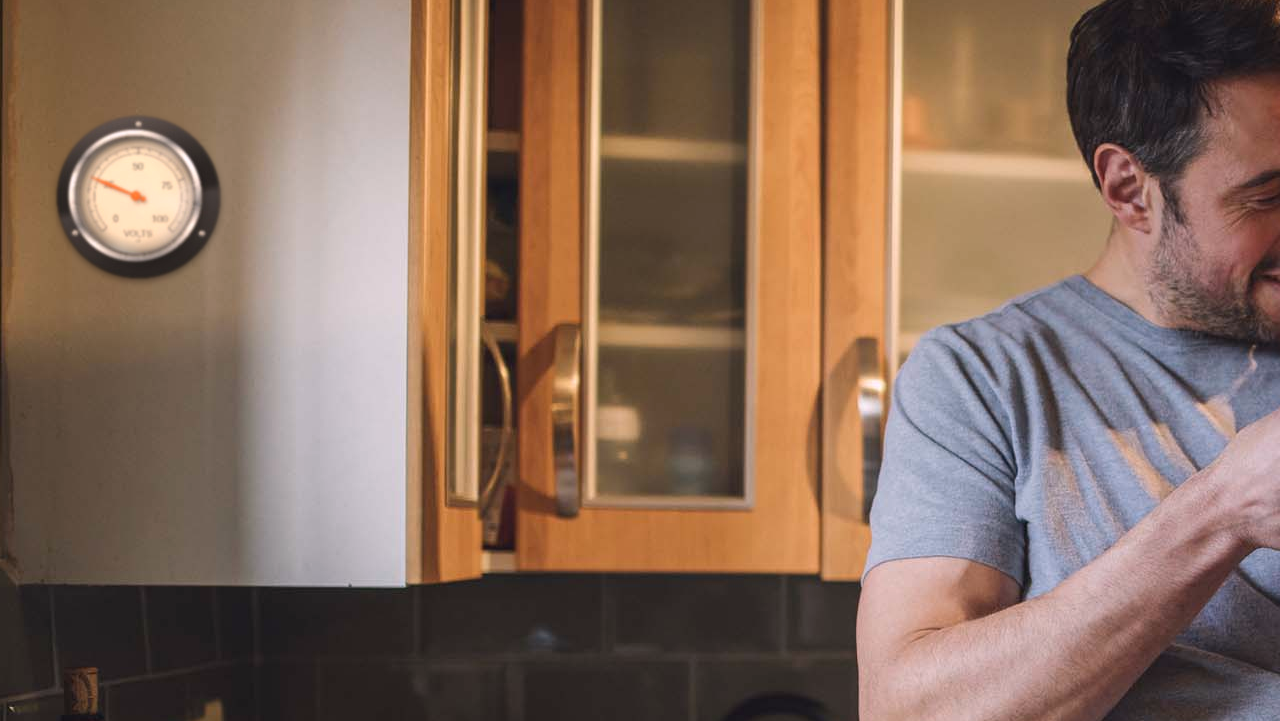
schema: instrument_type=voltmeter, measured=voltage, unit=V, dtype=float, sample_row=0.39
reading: 25
